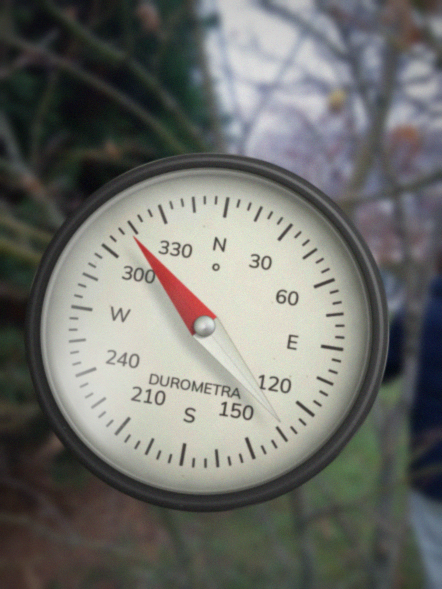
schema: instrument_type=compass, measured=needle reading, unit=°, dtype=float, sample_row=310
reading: 312.5
